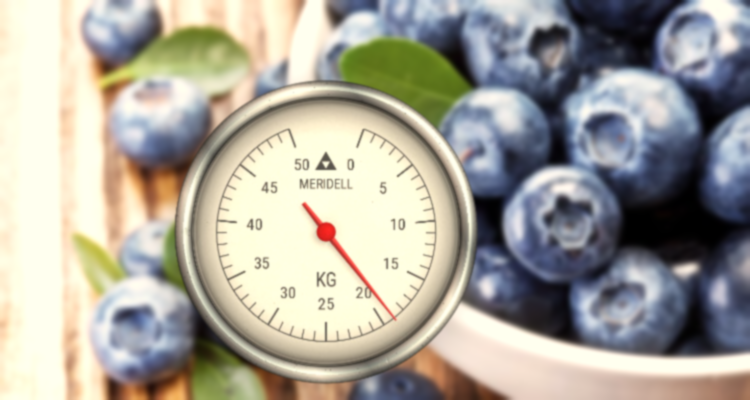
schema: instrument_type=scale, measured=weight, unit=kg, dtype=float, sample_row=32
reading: 19
